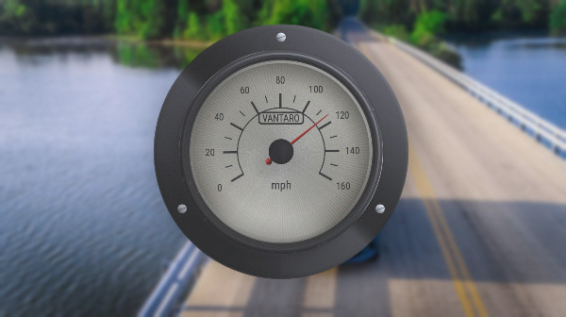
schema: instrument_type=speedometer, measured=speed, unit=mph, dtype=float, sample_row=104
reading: 115
